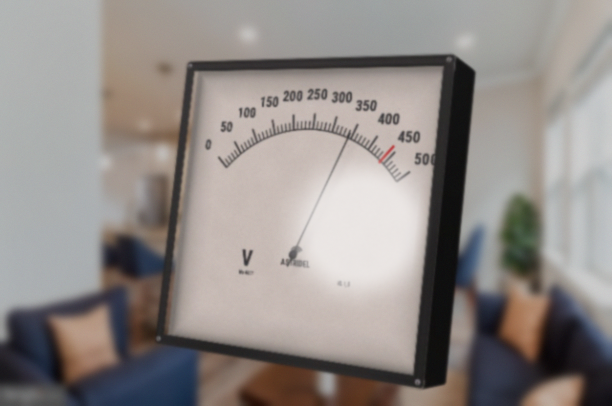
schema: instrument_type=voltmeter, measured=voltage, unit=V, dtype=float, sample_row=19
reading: 350
